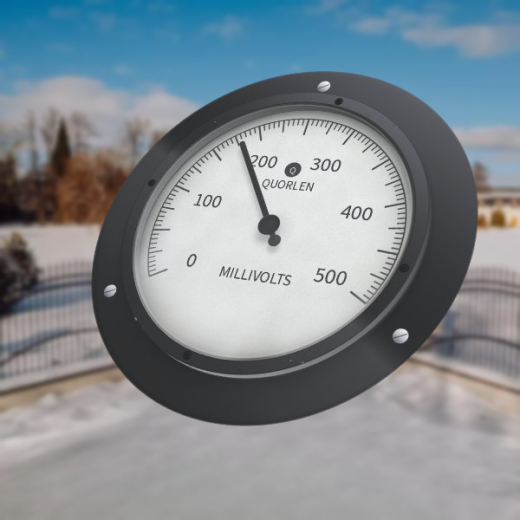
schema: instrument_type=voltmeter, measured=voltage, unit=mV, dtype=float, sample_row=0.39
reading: 180
